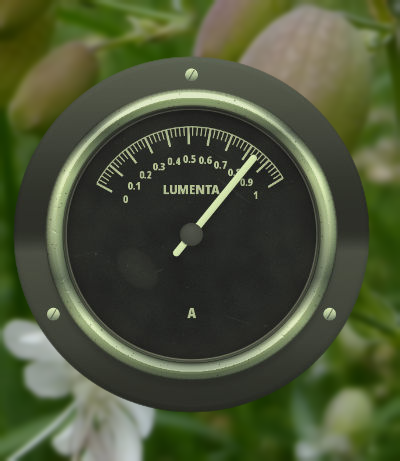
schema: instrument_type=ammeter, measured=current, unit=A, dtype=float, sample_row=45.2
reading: 0.84
